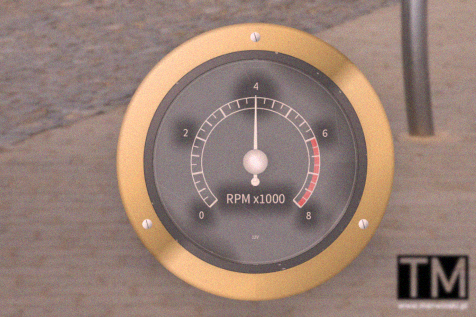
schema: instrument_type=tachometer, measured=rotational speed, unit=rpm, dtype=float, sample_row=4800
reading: 4000
